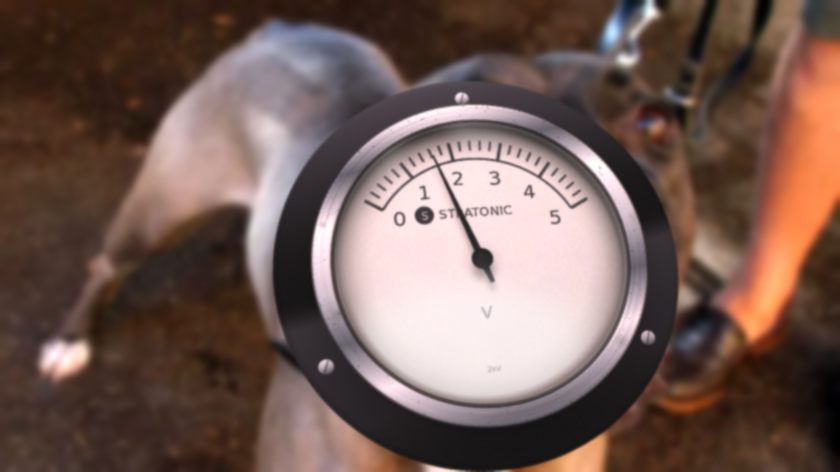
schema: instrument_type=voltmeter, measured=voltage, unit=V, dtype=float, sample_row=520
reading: 1.6
